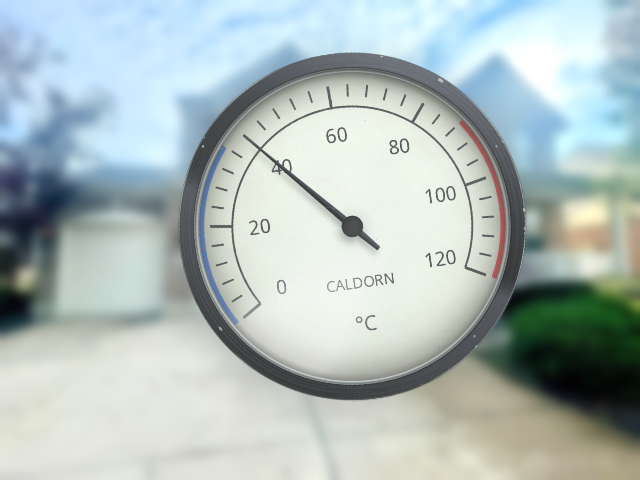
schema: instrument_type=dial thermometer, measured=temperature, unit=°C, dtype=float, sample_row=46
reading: 40
